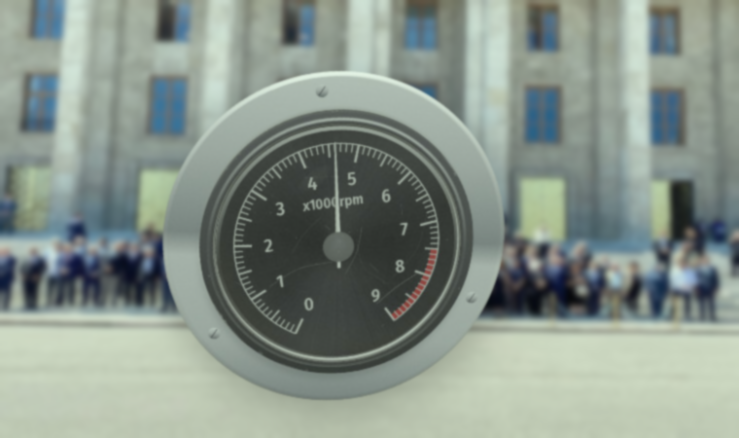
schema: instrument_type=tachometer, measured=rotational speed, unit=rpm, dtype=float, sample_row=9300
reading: 4600
